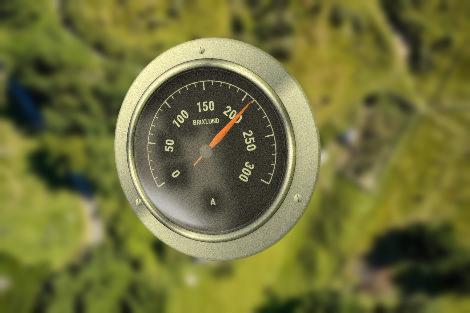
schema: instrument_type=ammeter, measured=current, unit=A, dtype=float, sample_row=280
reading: 210
